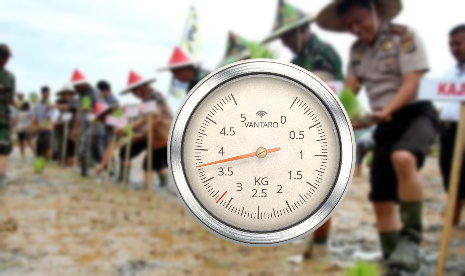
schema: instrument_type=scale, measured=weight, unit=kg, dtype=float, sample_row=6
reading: 3.75
